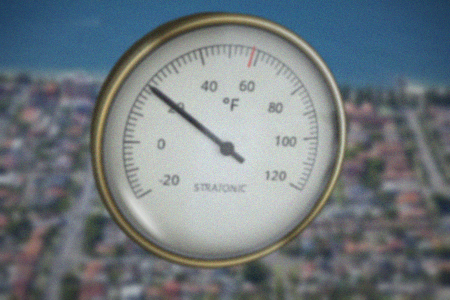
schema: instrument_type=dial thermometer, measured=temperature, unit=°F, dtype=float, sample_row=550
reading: 20
